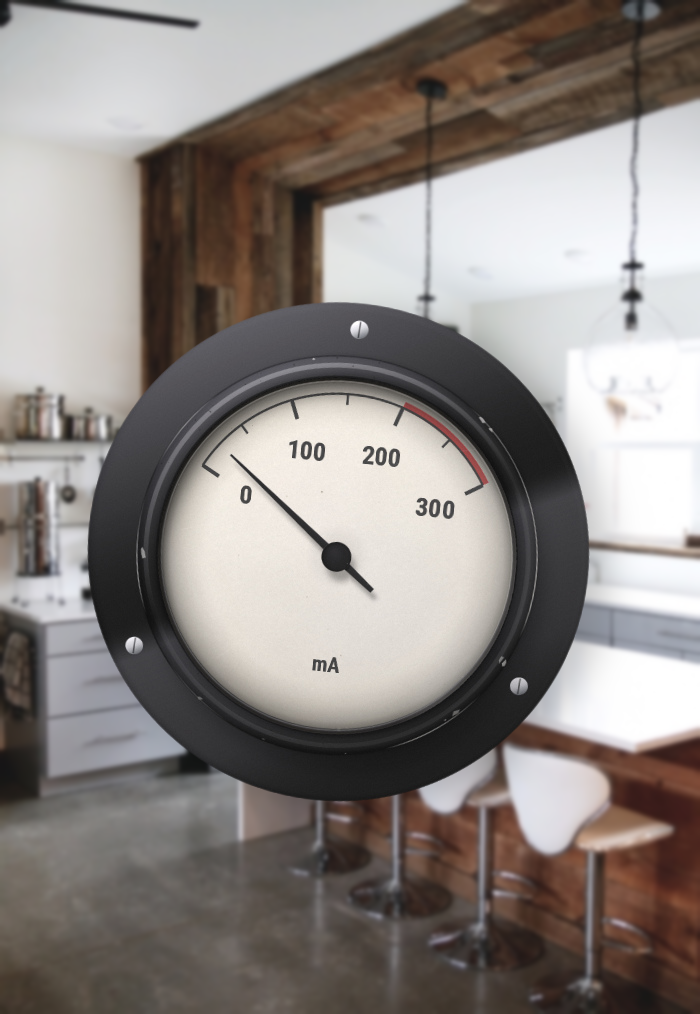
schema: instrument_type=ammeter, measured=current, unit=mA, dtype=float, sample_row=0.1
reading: 25
